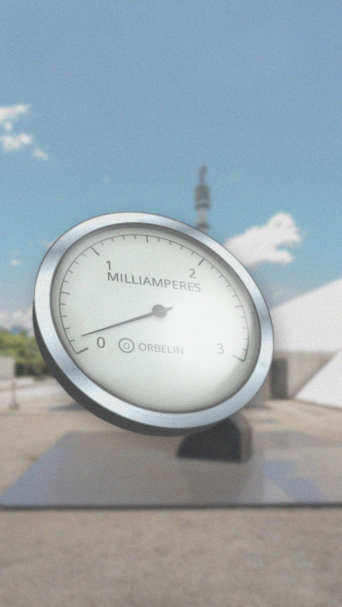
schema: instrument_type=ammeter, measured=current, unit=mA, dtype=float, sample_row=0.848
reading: 0.1
